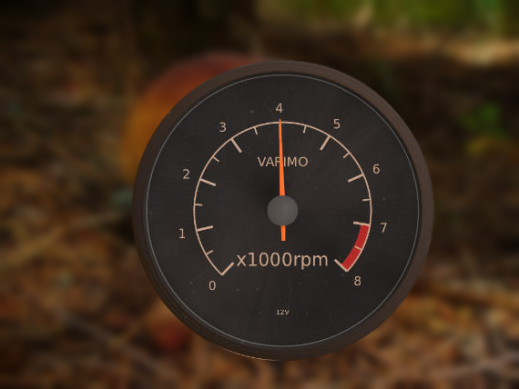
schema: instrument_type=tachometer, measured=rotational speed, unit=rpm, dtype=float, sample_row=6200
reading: 4000
